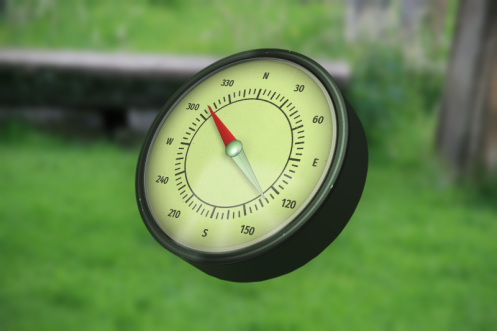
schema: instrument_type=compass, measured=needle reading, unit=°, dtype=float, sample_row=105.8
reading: 310
